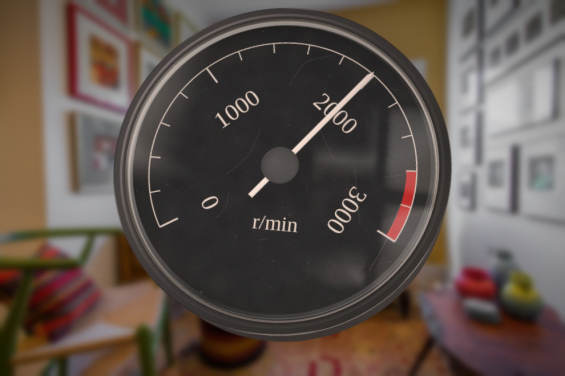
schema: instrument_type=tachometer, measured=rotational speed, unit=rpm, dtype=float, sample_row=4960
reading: 2000
